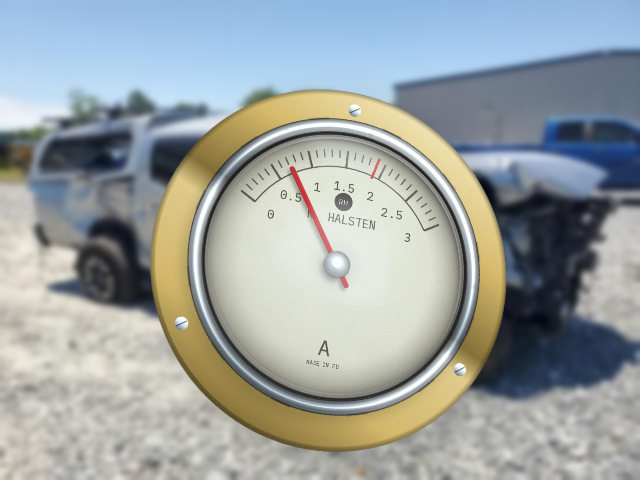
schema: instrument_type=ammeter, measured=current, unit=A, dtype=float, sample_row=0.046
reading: 0.7
